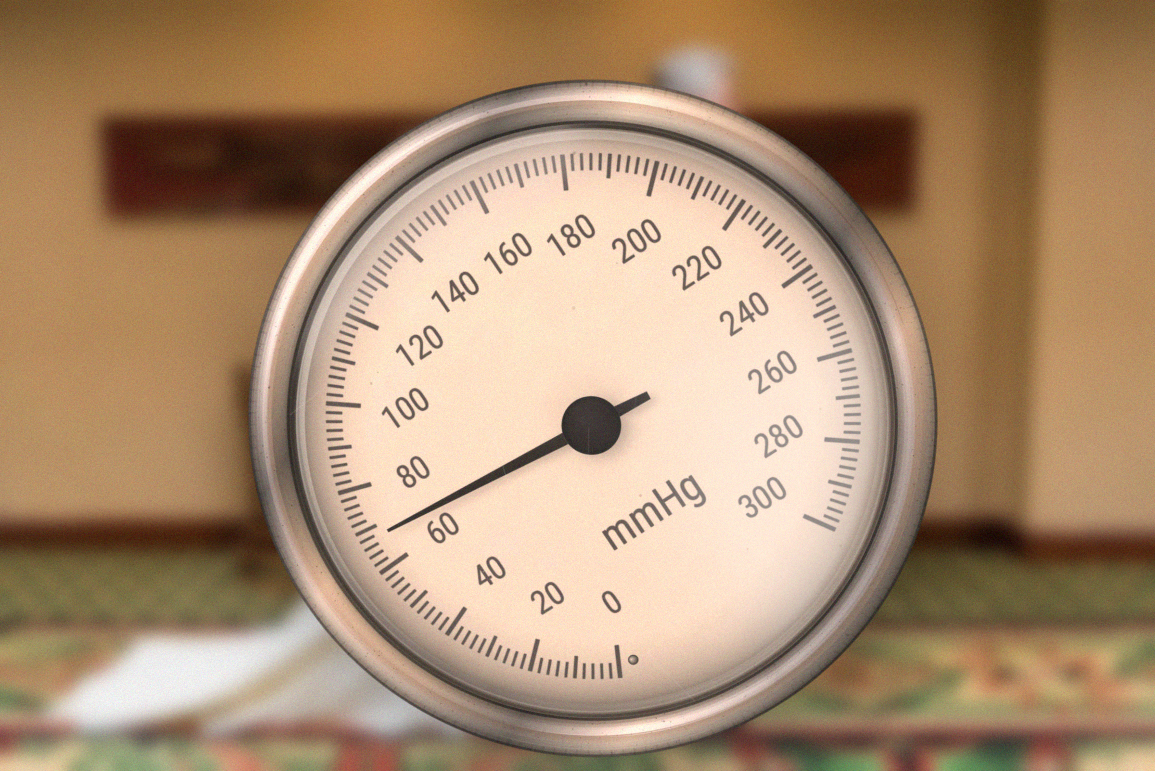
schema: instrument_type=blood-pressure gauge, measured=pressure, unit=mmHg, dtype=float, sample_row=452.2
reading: 68
